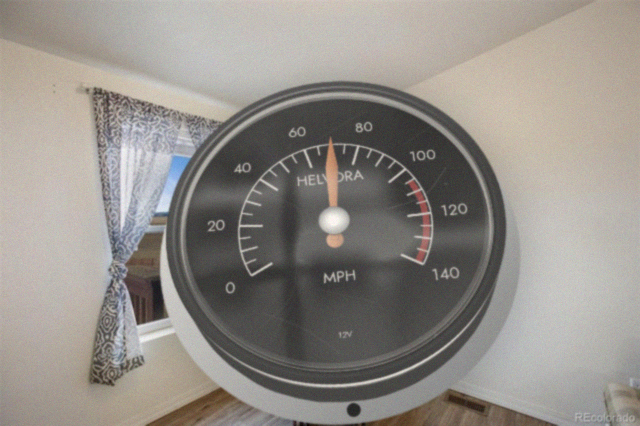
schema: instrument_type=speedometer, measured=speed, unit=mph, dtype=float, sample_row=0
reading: 70
